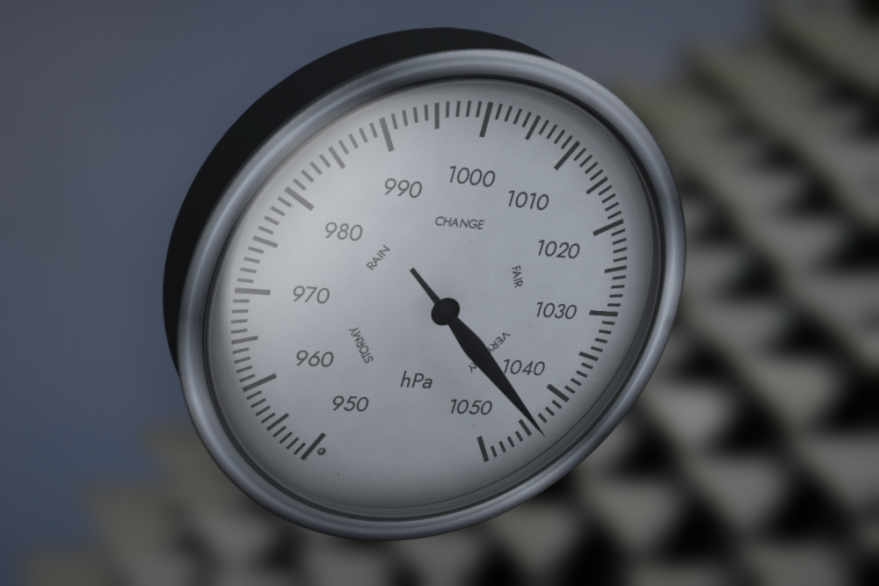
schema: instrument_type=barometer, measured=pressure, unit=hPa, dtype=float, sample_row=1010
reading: 1044
